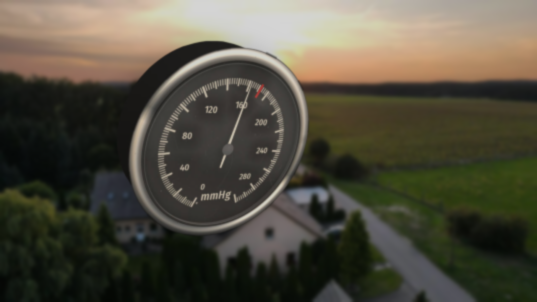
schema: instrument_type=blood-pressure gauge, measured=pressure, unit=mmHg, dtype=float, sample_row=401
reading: 160
